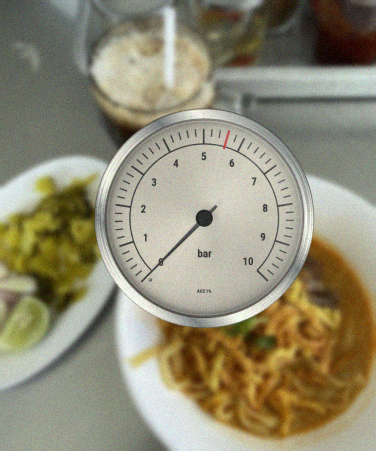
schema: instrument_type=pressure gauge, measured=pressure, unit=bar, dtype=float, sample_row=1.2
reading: 0
